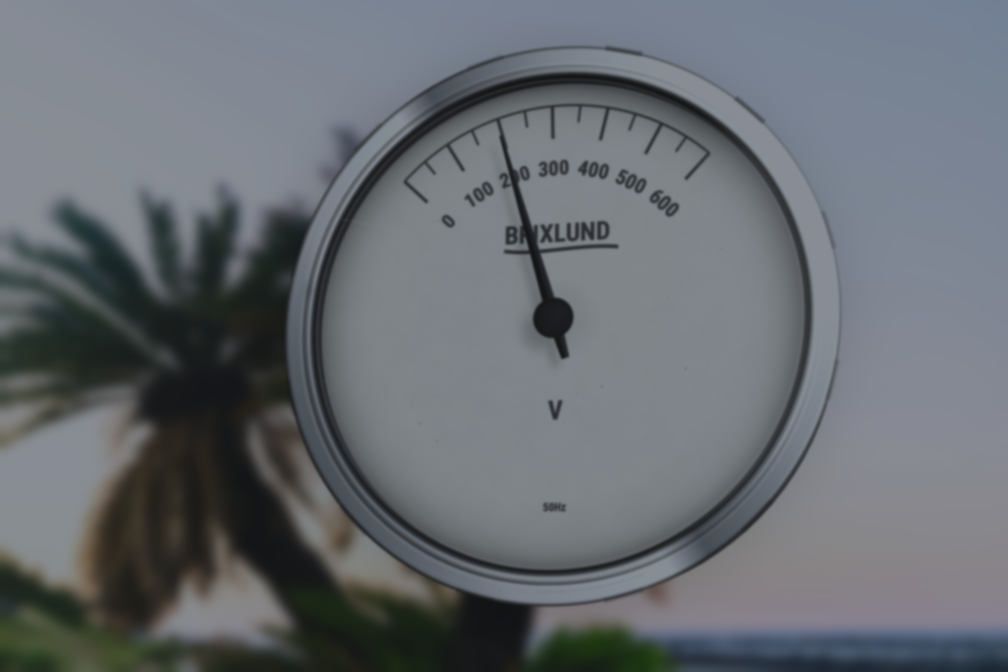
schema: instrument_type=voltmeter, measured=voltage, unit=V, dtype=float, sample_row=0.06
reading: 200
